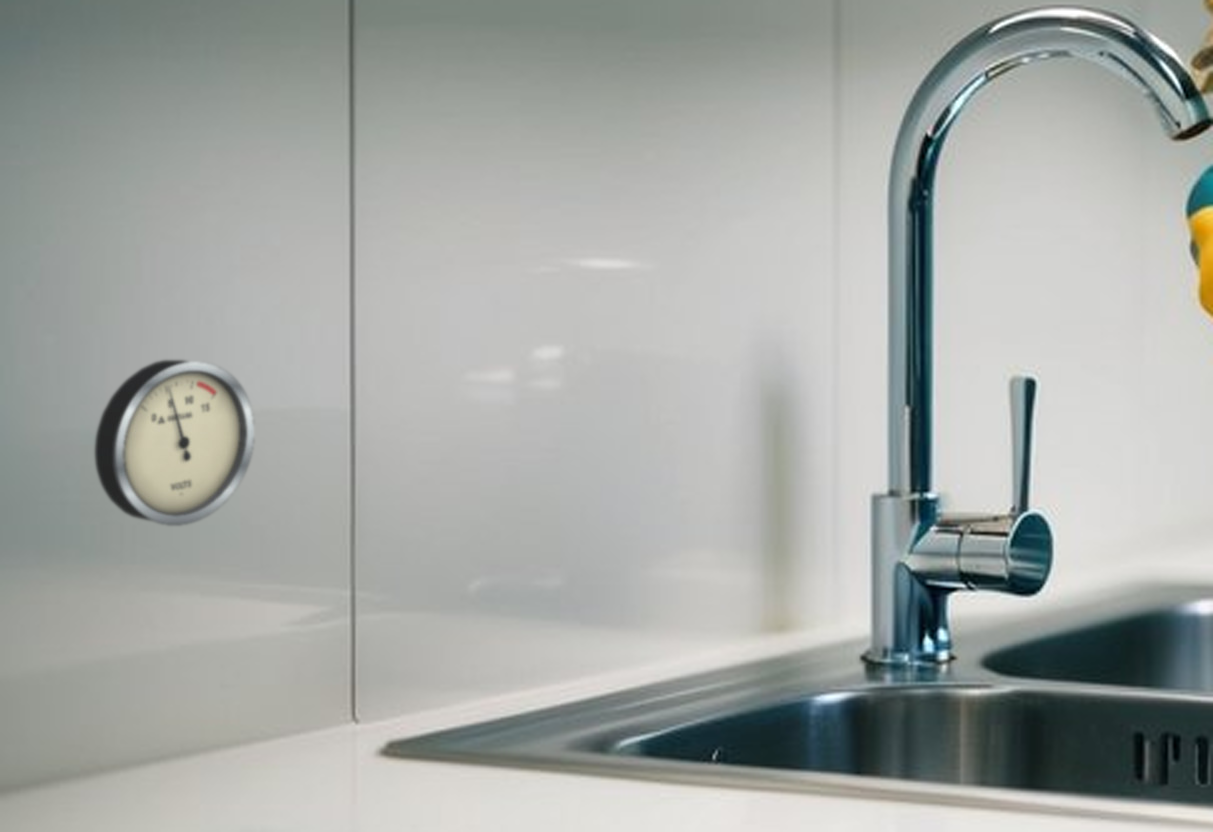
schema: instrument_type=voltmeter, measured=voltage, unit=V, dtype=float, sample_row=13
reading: 5
